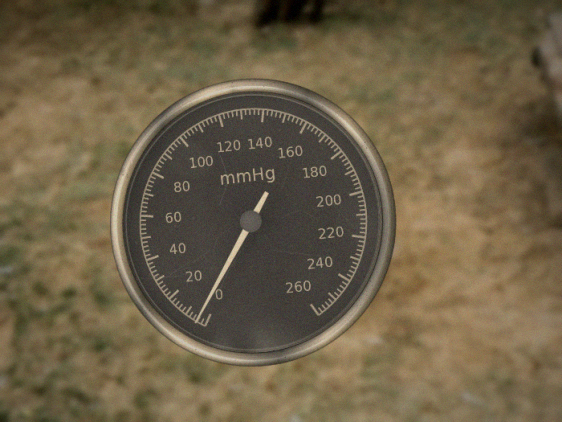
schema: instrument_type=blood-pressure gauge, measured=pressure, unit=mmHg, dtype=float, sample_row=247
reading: 4
